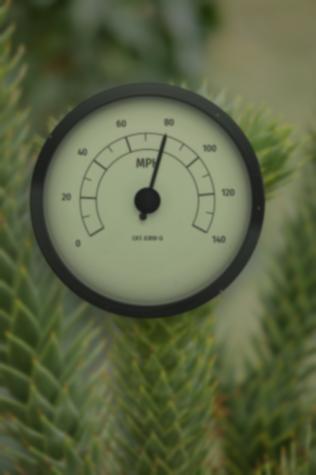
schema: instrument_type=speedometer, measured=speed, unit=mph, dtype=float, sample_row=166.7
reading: 80
